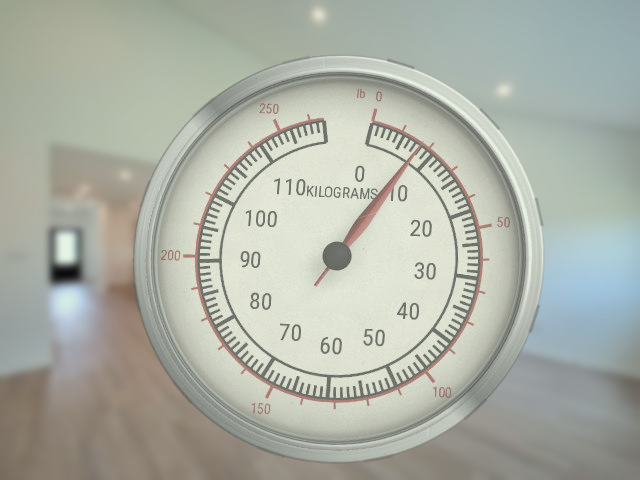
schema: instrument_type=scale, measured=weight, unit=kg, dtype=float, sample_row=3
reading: 8
